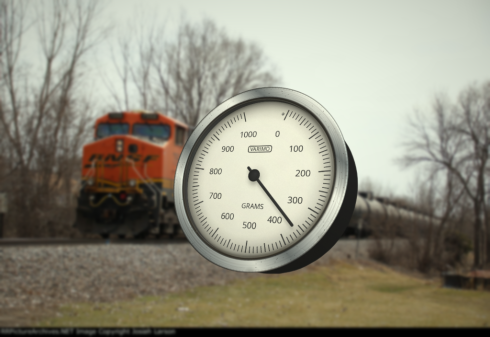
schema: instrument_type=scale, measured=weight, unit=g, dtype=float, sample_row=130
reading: 360
